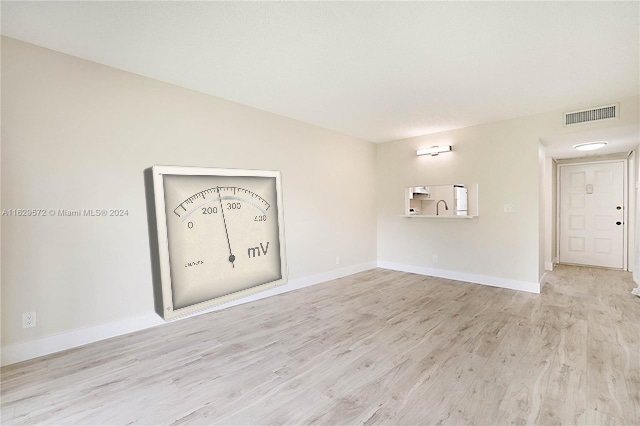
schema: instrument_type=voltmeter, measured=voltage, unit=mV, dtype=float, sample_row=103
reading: 250
